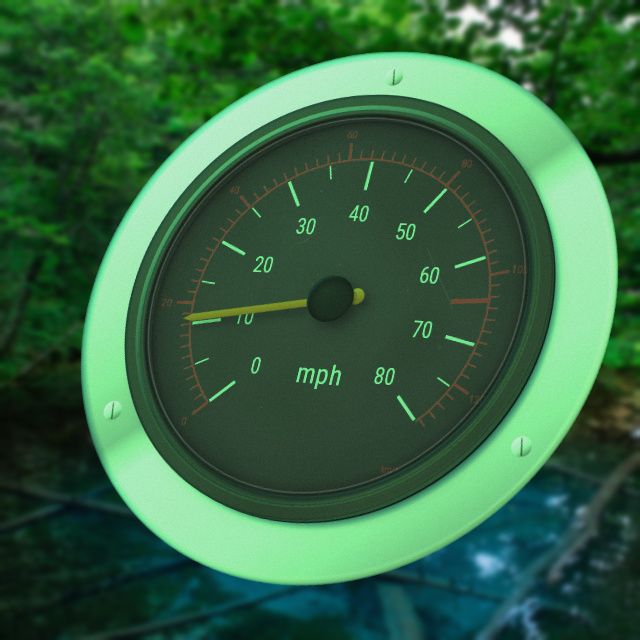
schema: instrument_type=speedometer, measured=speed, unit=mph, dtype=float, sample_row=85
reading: 10
